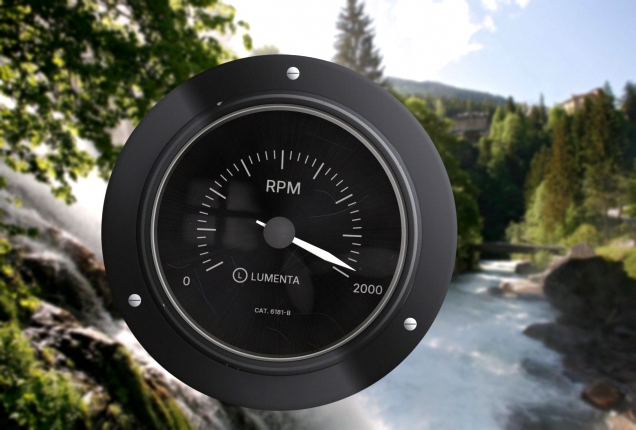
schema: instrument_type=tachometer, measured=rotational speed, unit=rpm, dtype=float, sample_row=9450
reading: 1950
